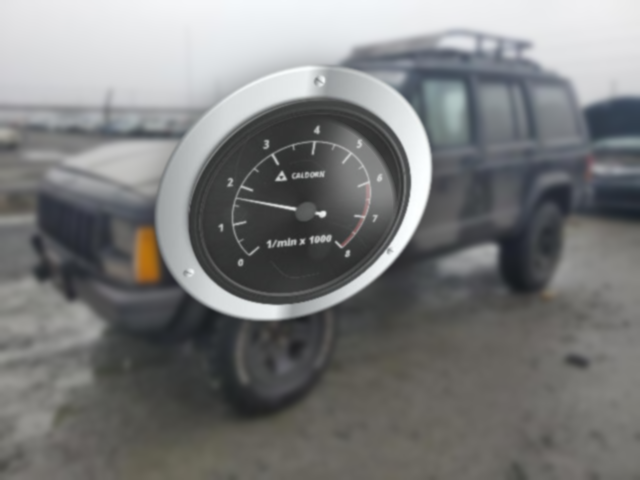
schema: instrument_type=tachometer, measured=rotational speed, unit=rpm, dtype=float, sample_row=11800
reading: 1750
